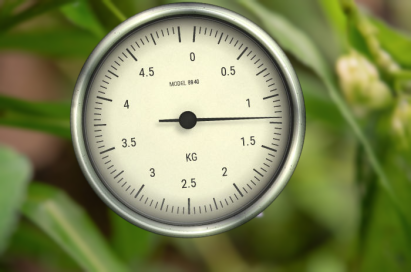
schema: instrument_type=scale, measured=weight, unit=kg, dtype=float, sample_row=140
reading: 1.2
